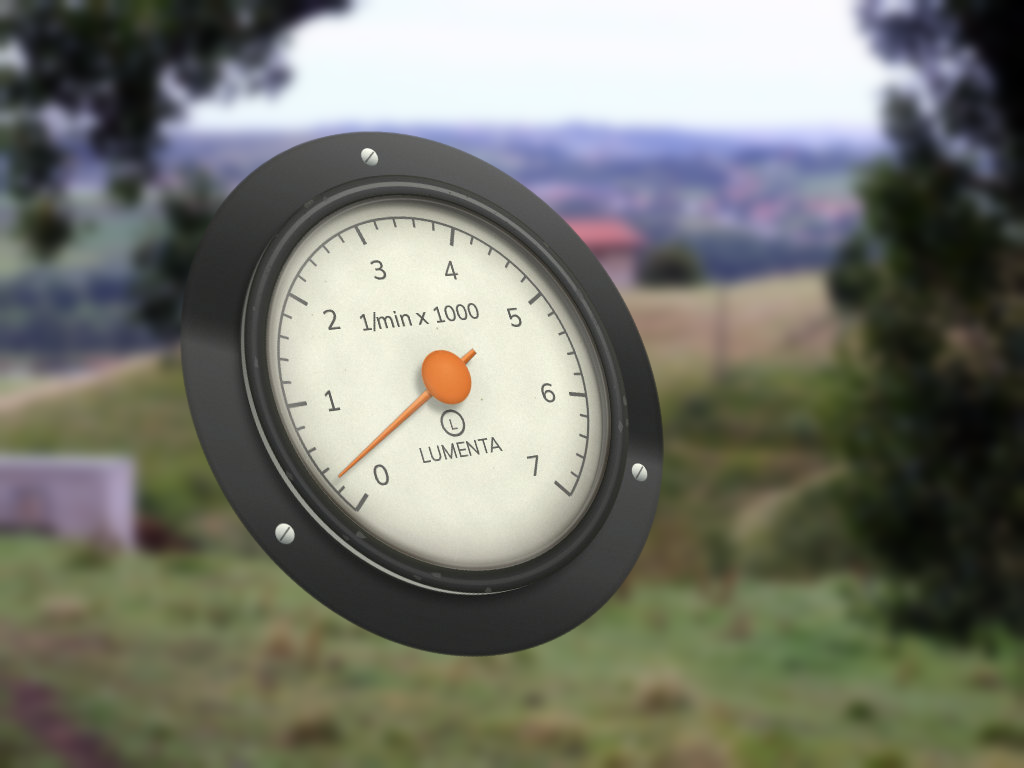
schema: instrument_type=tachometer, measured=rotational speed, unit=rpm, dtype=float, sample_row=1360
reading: 300
